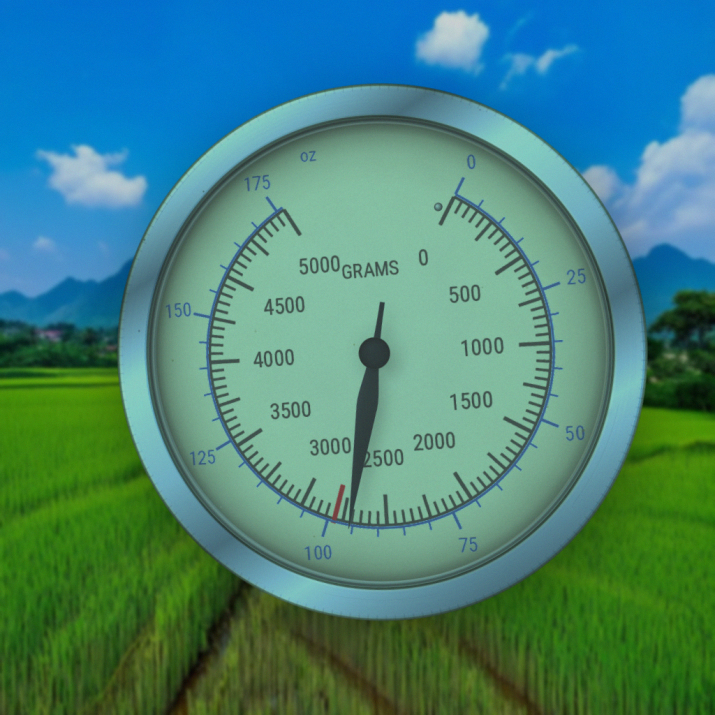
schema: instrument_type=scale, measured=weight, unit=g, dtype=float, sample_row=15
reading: 2700
